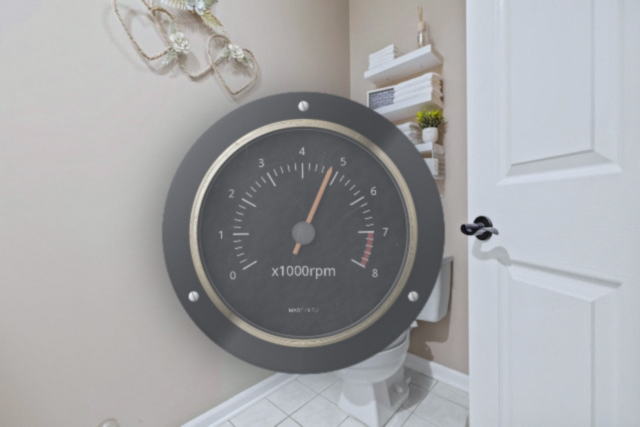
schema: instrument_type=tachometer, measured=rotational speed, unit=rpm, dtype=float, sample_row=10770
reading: 4800
